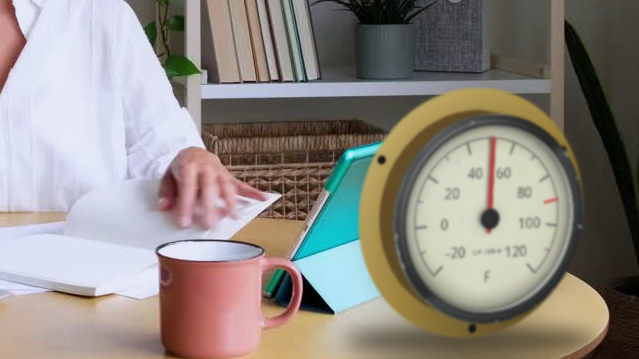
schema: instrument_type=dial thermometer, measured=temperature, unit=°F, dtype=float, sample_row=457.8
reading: 50
